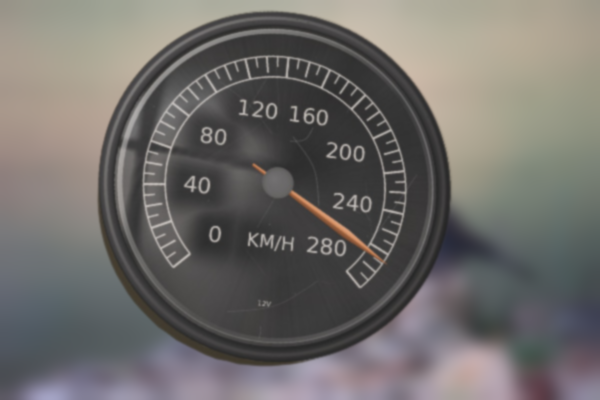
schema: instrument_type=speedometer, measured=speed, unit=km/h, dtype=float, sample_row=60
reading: 265
